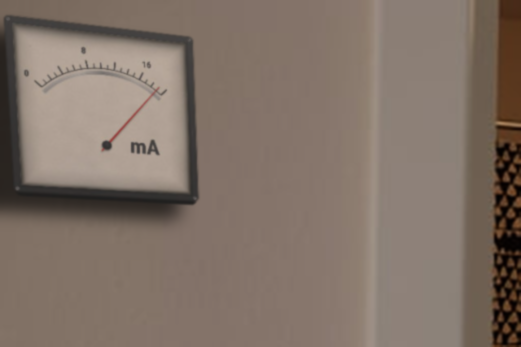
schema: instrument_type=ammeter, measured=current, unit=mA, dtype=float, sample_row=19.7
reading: 19
